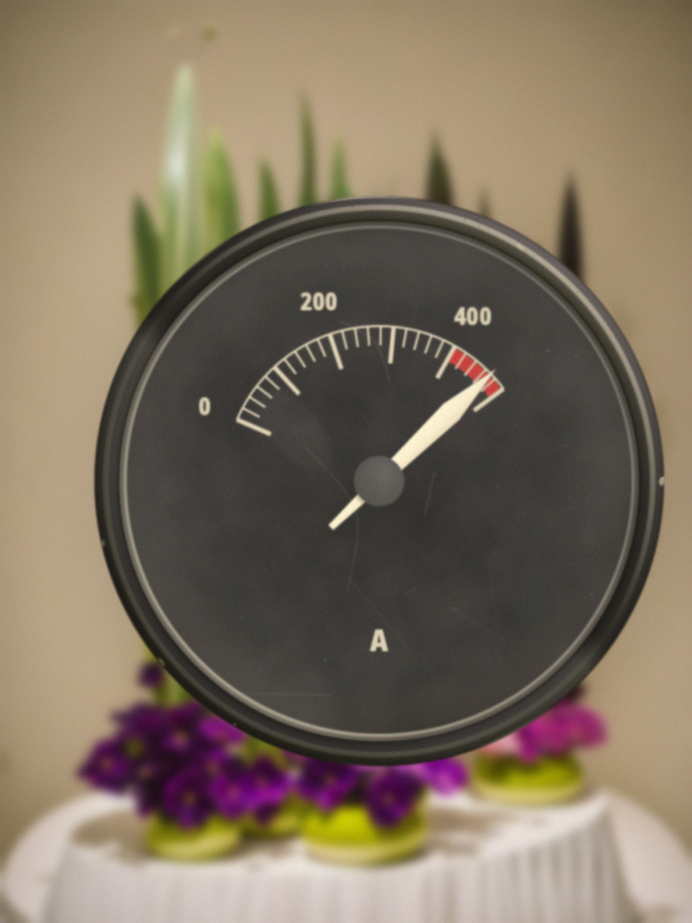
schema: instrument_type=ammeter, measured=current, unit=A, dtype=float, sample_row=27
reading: 470
